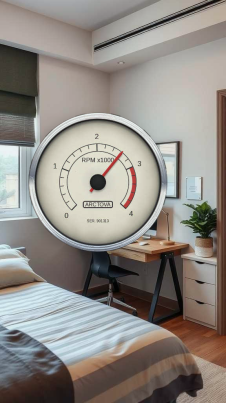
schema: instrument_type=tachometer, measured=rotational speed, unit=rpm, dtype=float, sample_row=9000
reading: 2600
